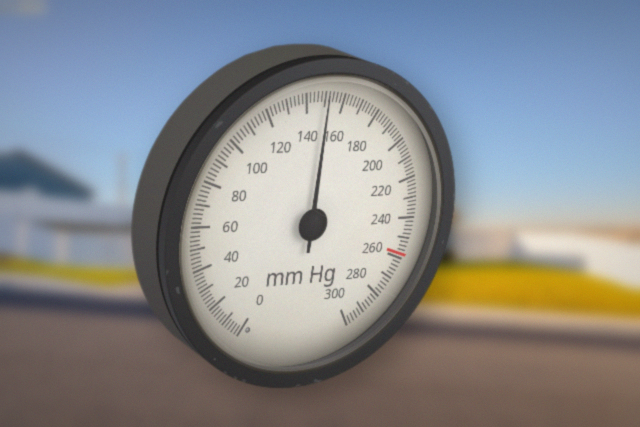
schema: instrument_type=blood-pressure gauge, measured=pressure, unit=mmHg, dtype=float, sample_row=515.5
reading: 150
